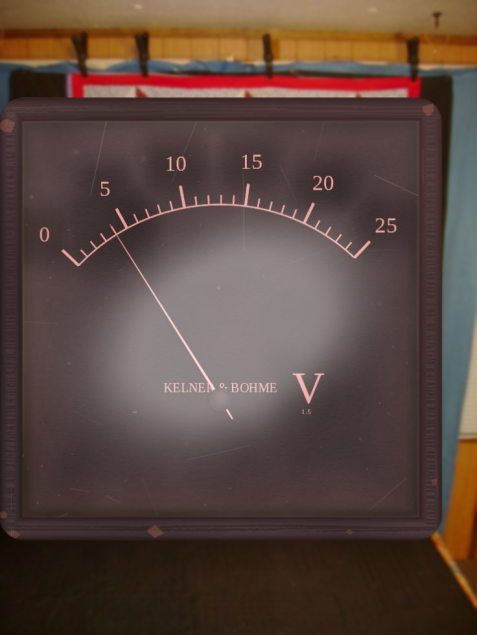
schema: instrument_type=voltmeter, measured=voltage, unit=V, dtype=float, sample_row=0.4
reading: 4
